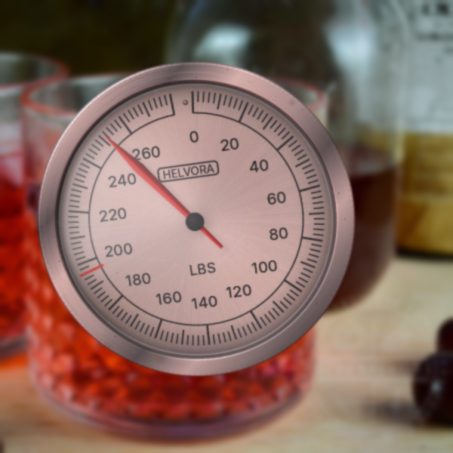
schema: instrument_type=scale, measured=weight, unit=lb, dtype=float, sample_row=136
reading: 252
